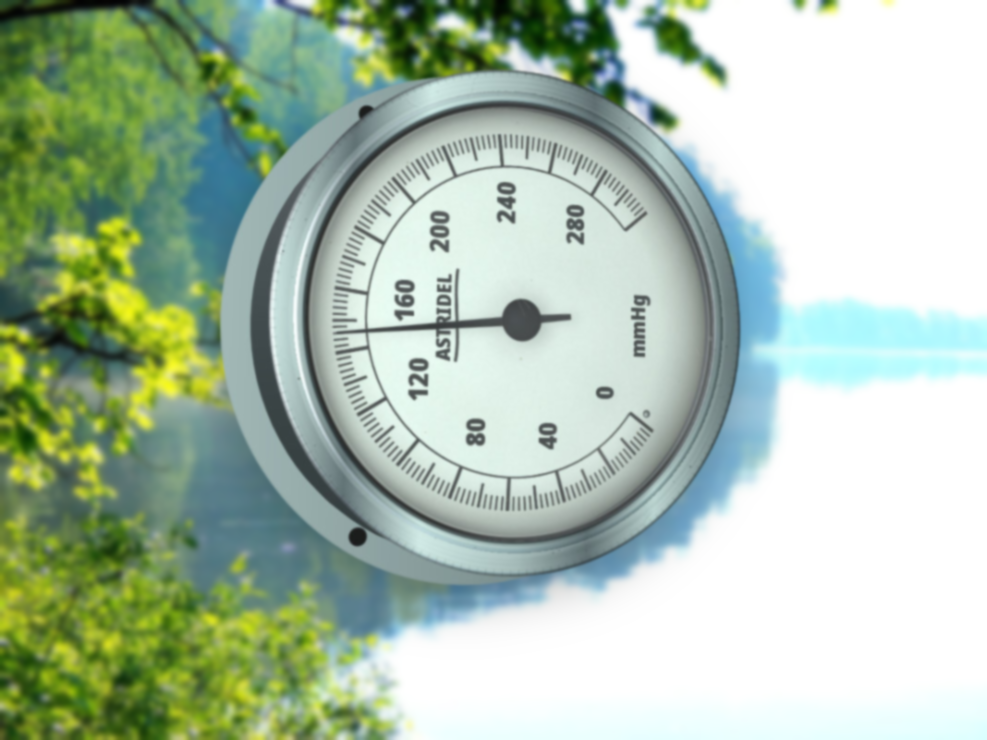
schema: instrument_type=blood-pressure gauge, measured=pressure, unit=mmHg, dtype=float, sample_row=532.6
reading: 146
